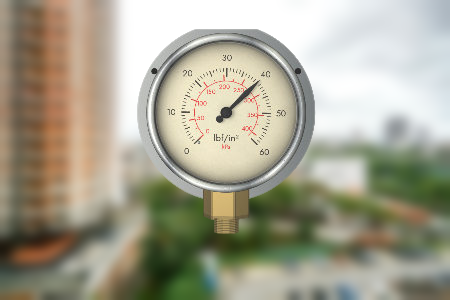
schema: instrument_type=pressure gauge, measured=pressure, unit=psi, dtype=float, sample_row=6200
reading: 40
